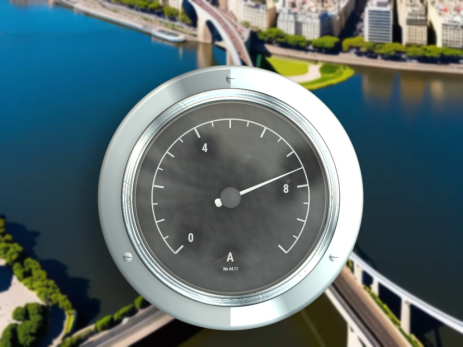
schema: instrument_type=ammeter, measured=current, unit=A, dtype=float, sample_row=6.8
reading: 7.5
